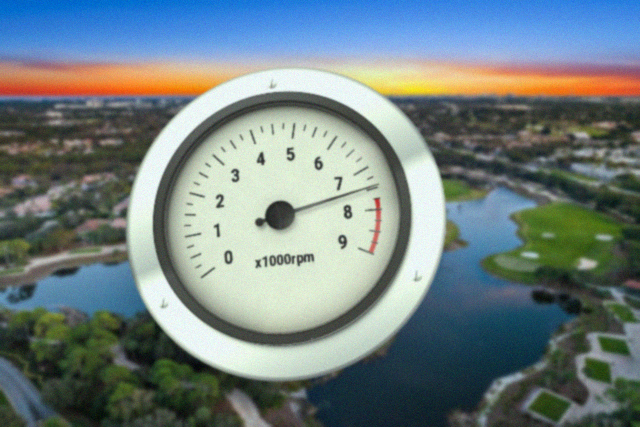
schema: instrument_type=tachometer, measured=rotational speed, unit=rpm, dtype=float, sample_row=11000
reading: 7500
